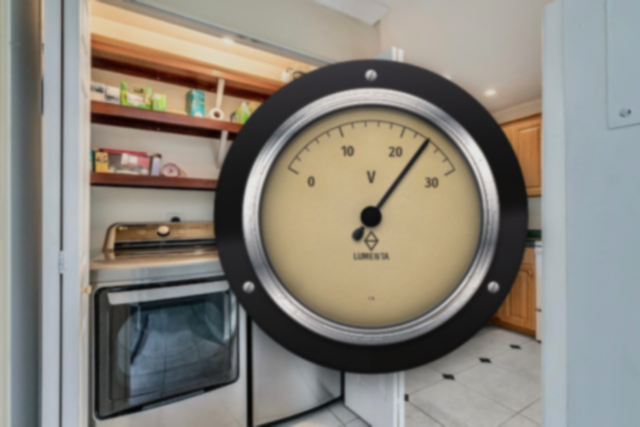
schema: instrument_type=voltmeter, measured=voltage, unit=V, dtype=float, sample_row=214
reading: 24
